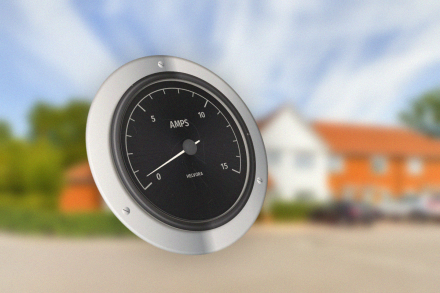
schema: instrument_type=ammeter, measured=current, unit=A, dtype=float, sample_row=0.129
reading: 0.5
